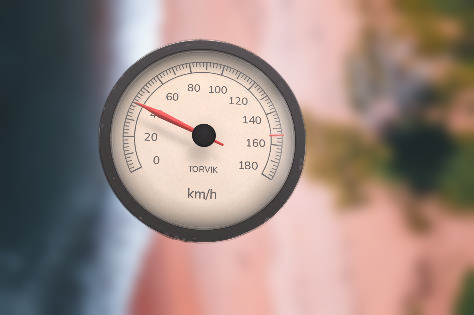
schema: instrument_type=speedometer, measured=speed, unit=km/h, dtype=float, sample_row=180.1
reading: 40
